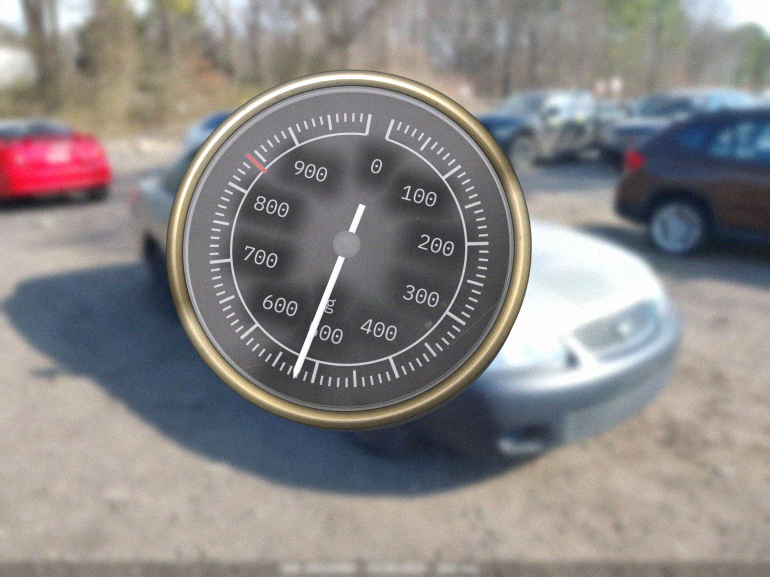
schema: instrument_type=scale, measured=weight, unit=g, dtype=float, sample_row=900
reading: 520
